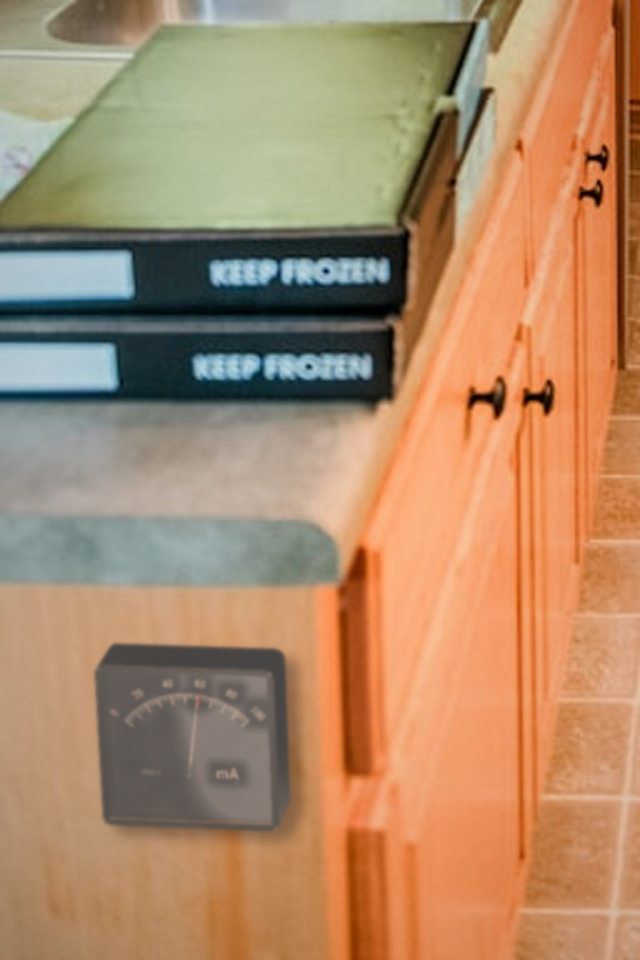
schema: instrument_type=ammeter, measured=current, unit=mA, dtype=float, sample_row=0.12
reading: 60
